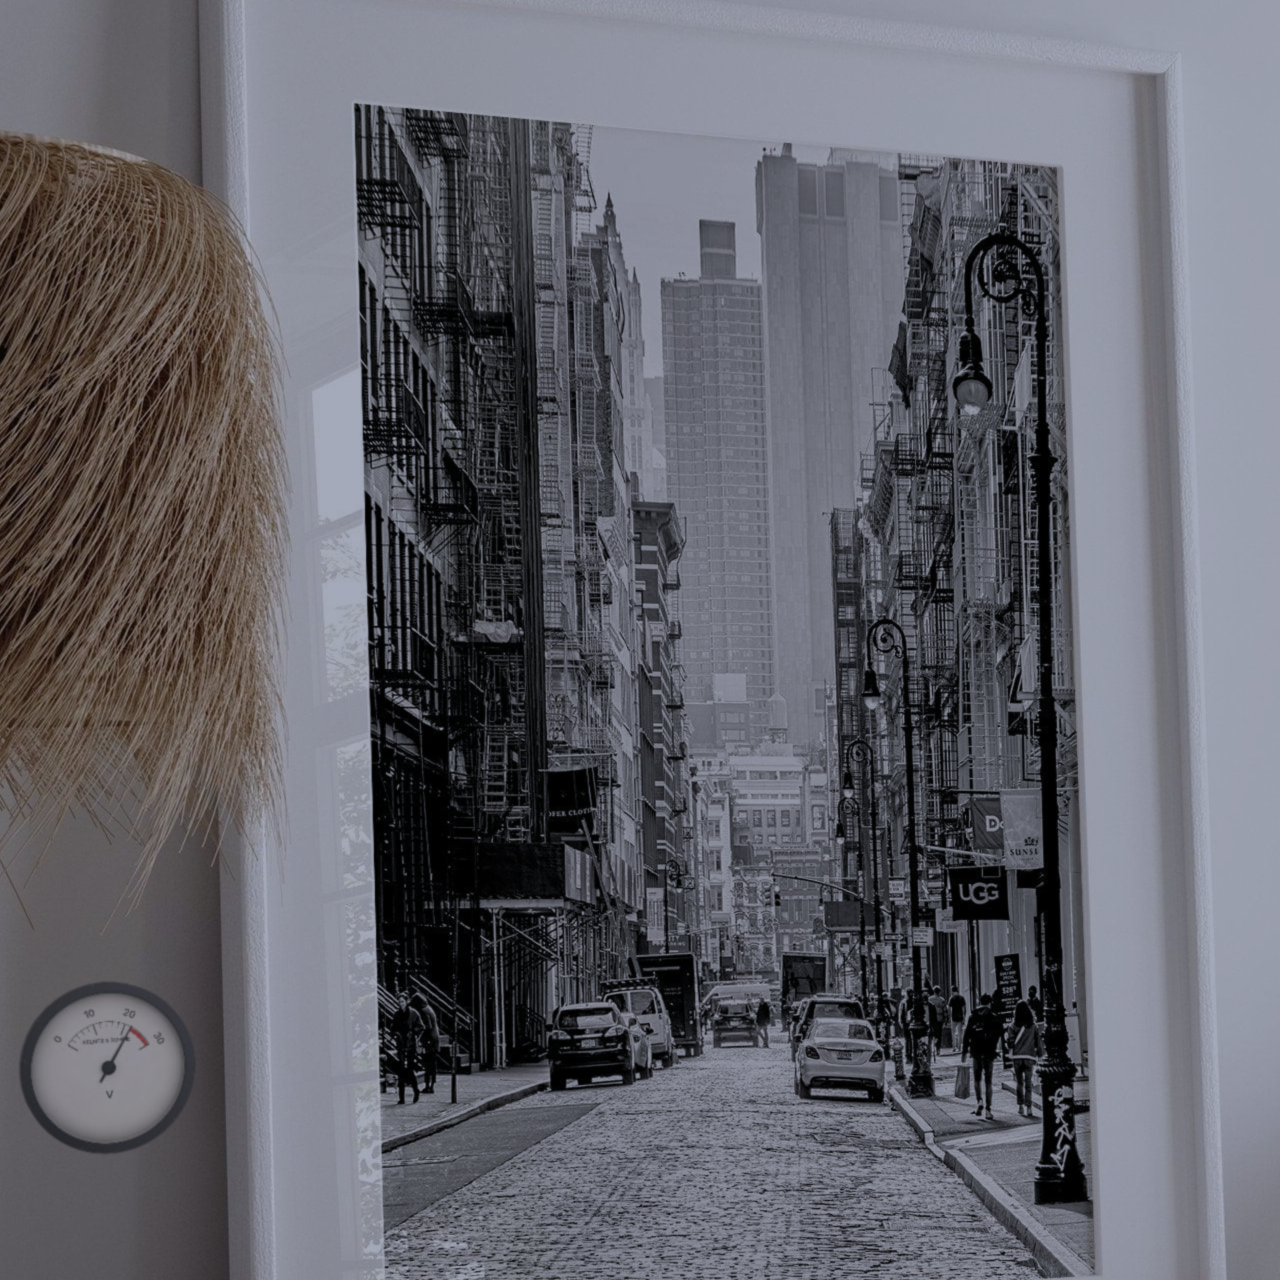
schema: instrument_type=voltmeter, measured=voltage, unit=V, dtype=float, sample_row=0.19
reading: 22
